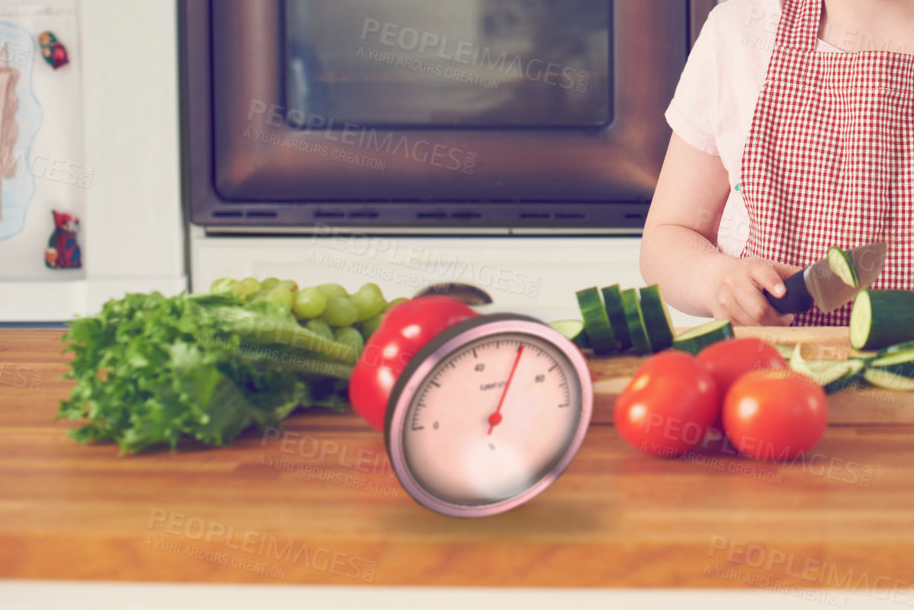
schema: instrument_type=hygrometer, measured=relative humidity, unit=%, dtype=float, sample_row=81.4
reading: 60
